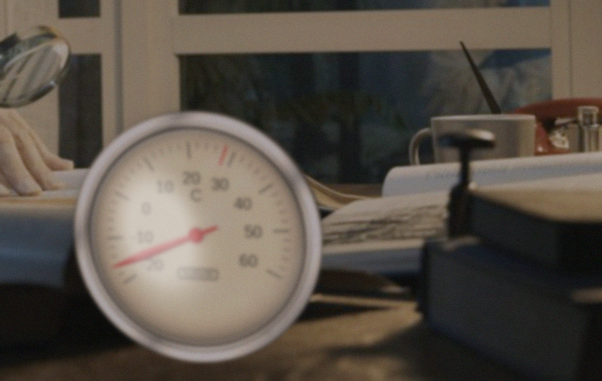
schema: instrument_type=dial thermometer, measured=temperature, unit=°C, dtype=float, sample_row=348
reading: -16
